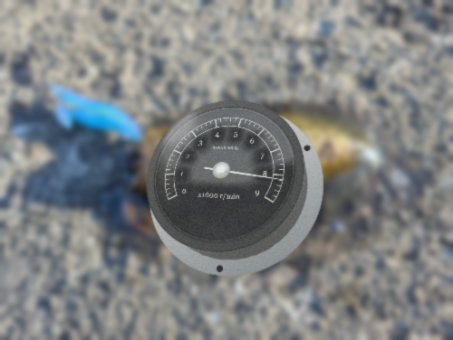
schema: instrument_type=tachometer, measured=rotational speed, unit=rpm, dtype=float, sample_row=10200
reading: 8200
